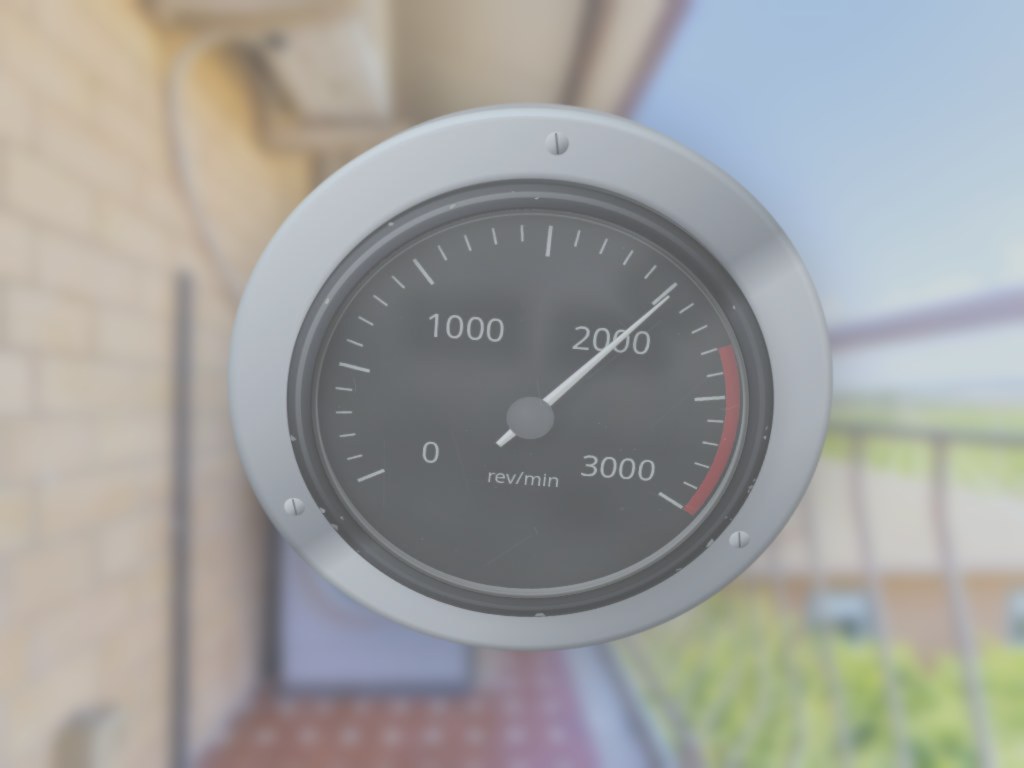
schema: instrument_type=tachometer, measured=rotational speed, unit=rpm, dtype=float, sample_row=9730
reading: 2000
